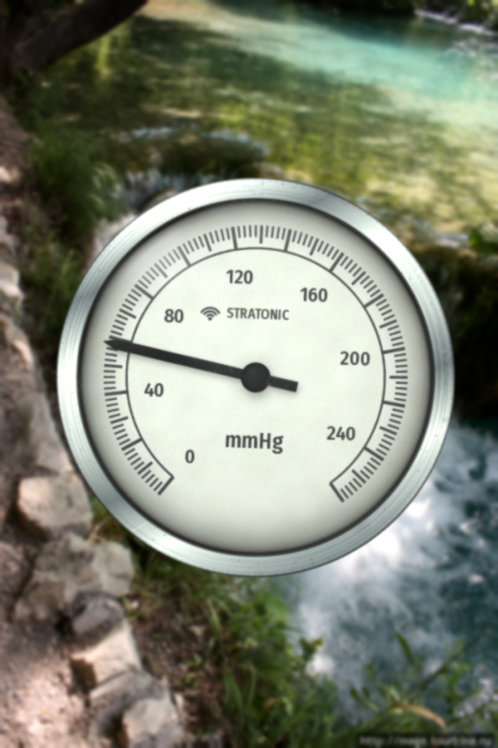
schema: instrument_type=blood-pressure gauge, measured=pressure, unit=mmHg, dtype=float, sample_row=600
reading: 58
